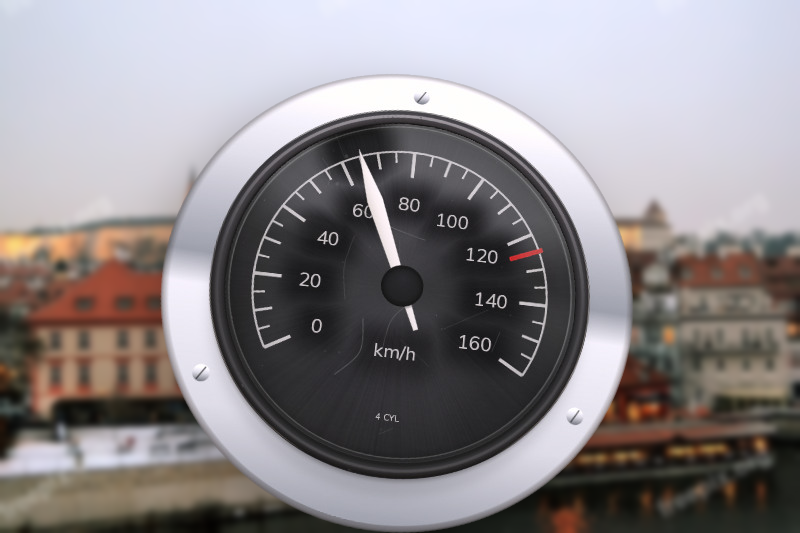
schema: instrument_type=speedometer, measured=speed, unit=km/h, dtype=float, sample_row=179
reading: 65
